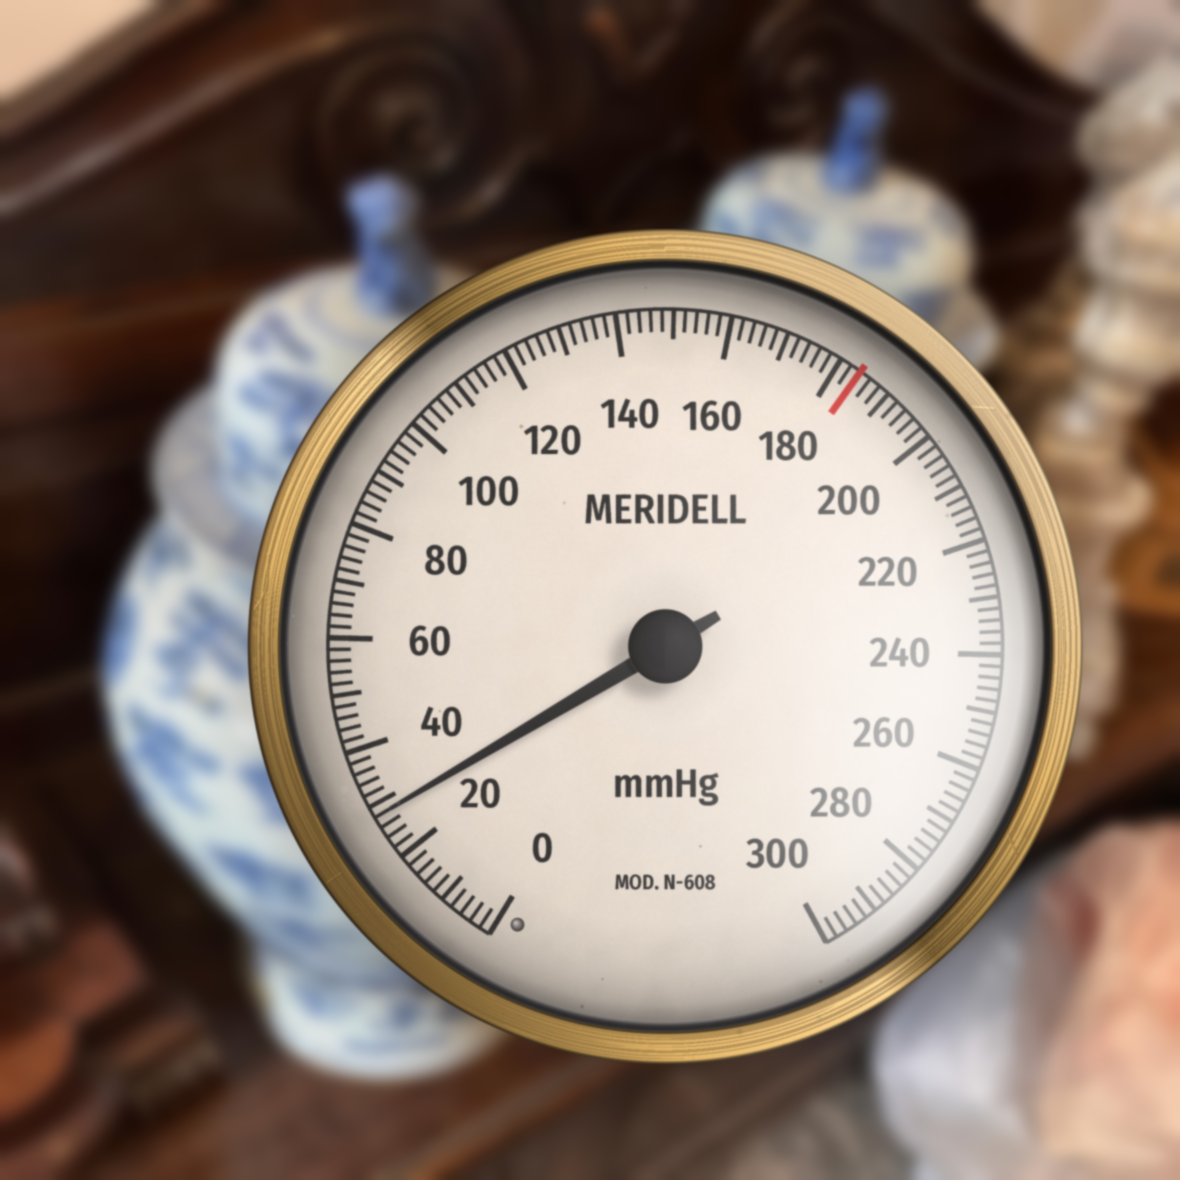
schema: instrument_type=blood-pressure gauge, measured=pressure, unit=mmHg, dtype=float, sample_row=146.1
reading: 28
